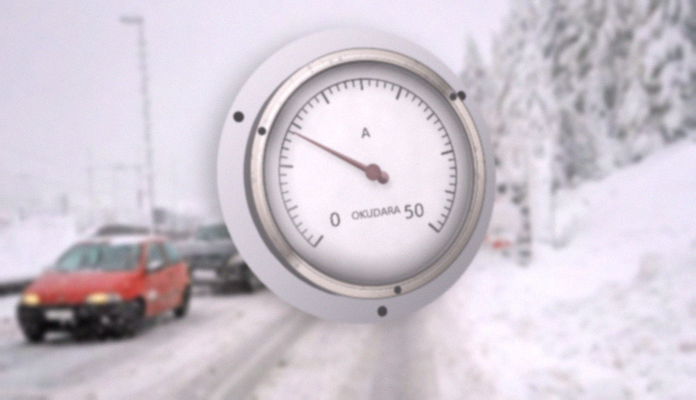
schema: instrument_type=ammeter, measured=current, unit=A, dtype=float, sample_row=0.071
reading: 14
